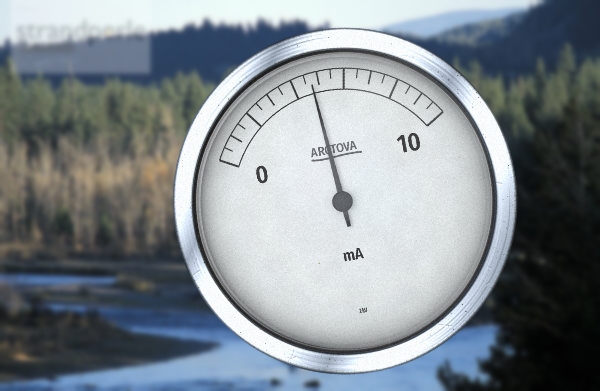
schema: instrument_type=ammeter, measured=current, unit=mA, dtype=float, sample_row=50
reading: 4.75
